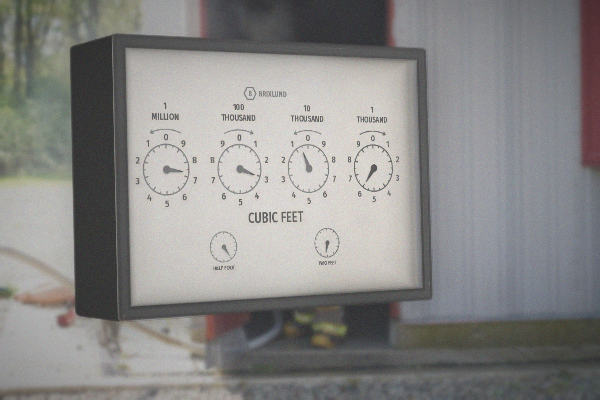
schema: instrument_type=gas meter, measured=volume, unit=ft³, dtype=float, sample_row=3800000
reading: 730600
